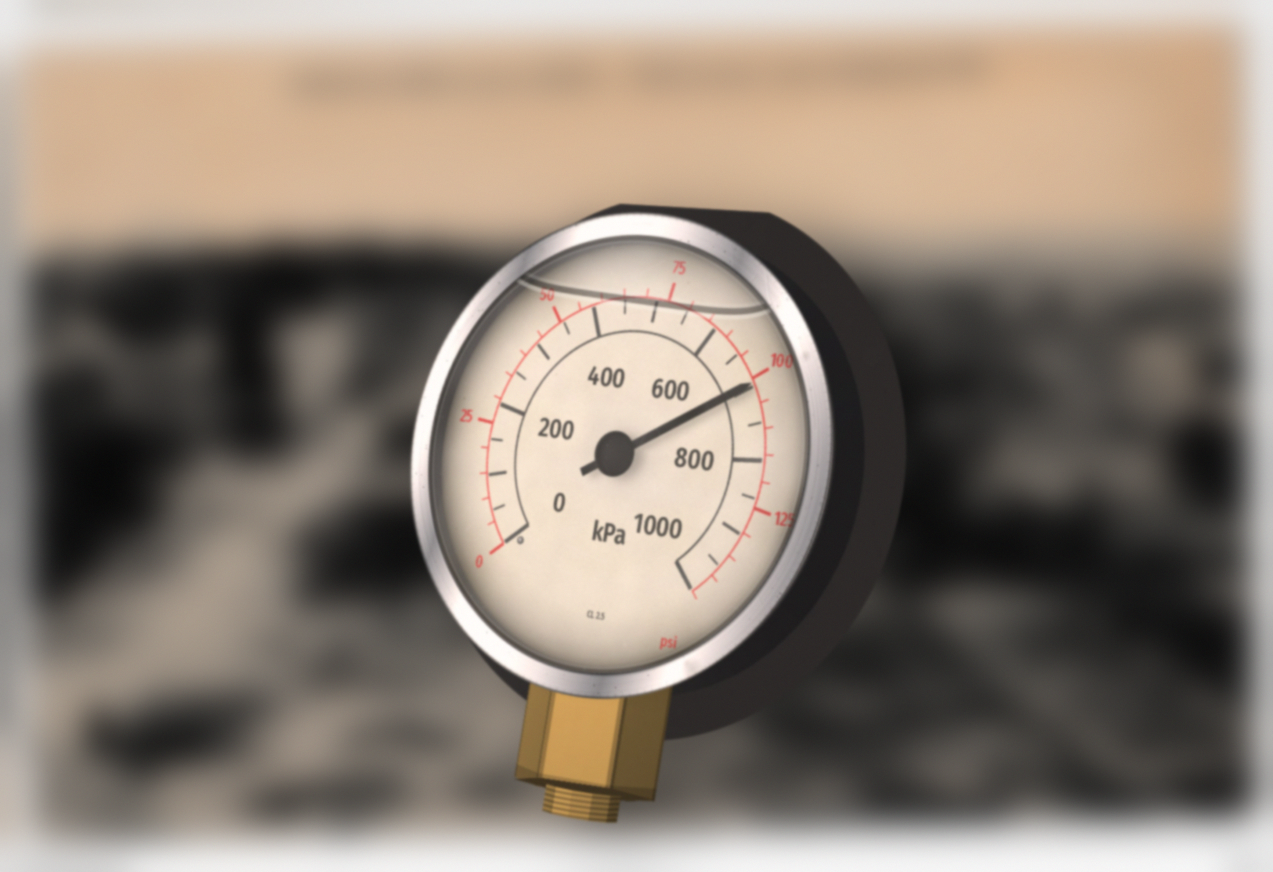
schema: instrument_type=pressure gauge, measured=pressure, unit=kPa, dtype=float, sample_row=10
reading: 700
